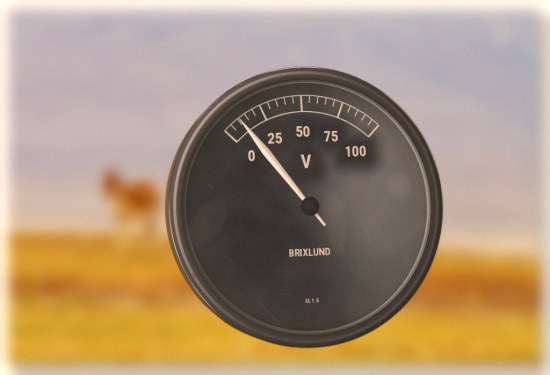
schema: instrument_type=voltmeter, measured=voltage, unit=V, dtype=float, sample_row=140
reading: 10
